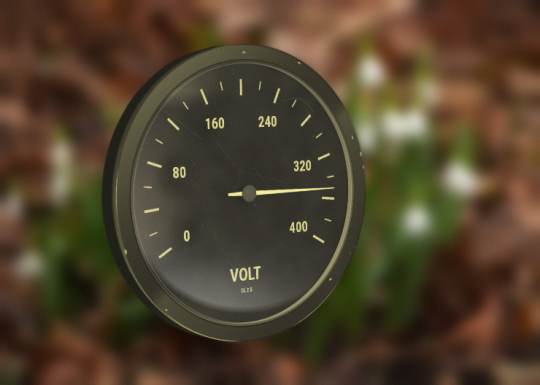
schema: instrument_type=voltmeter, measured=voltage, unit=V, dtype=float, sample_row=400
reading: 350
